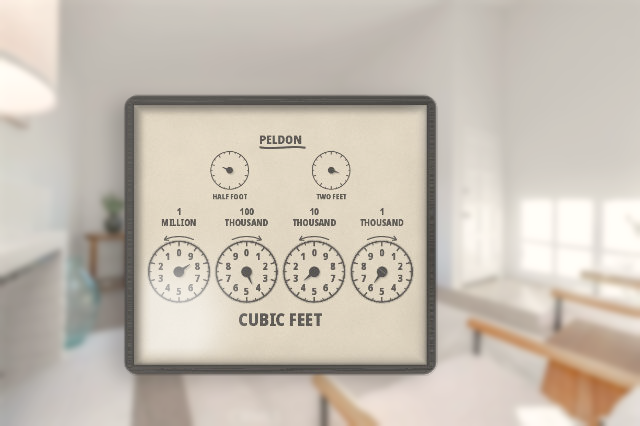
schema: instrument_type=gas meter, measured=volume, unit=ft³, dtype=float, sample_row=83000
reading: 843600
